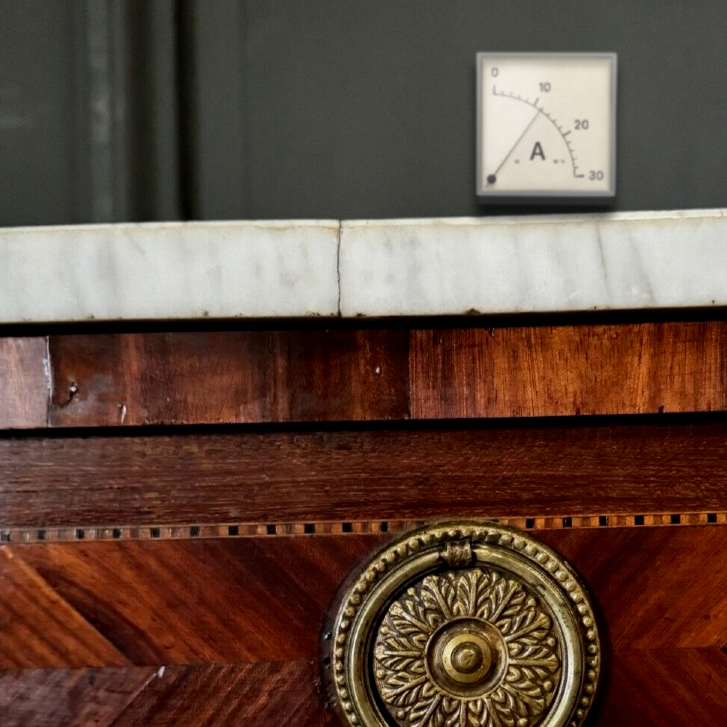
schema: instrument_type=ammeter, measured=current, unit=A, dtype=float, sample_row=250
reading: 12
